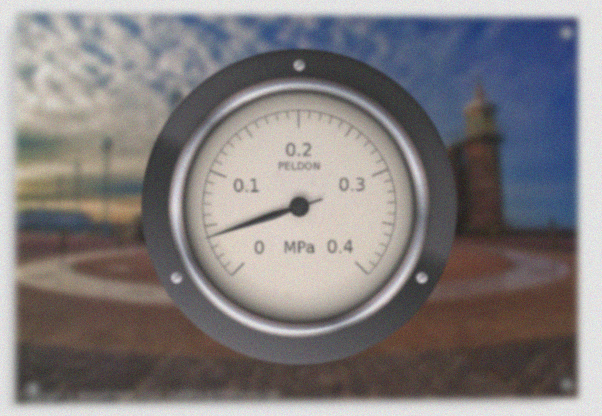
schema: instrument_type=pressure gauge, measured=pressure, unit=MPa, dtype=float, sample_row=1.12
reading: 0.04
